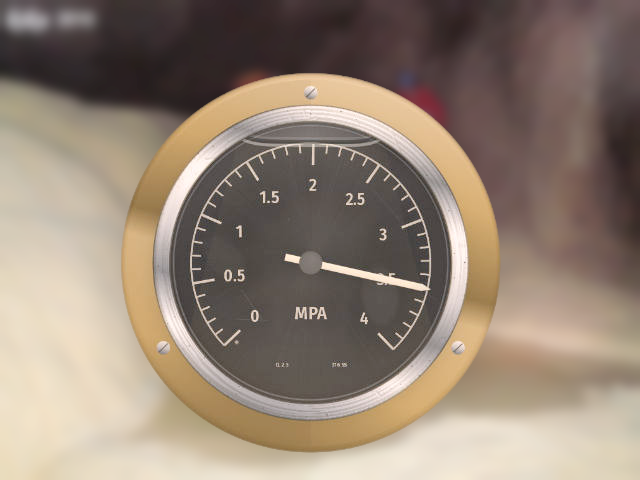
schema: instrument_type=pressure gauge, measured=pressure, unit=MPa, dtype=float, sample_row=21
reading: 3.5
